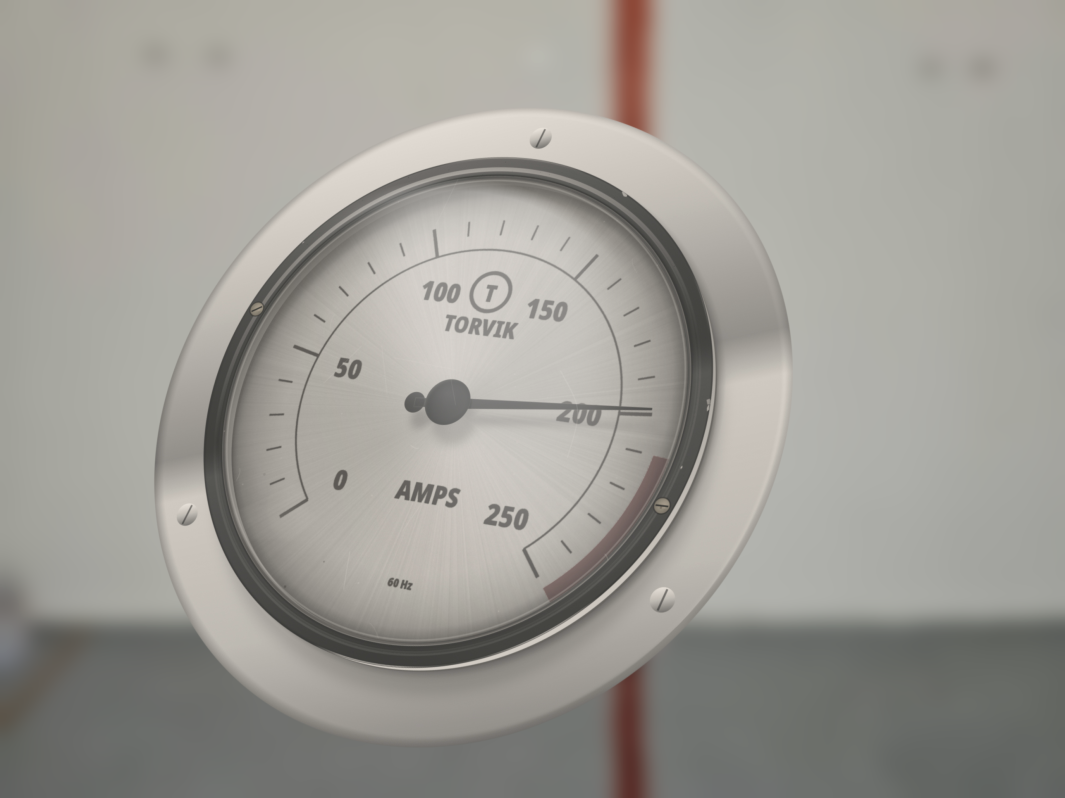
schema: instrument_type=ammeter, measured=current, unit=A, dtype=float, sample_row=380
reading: 200
